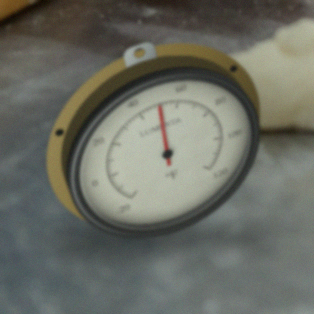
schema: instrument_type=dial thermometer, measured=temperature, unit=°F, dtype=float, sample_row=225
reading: 50
